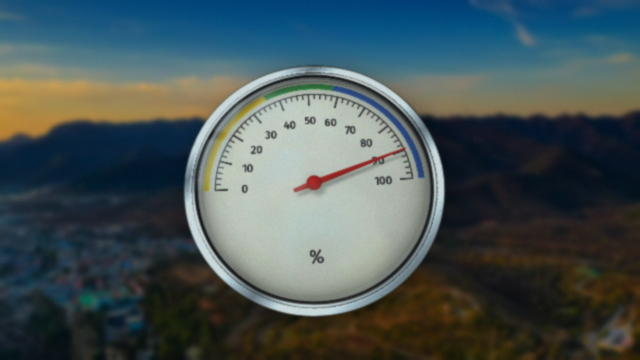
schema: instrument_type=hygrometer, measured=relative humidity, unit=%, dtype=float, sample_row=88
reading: 90
